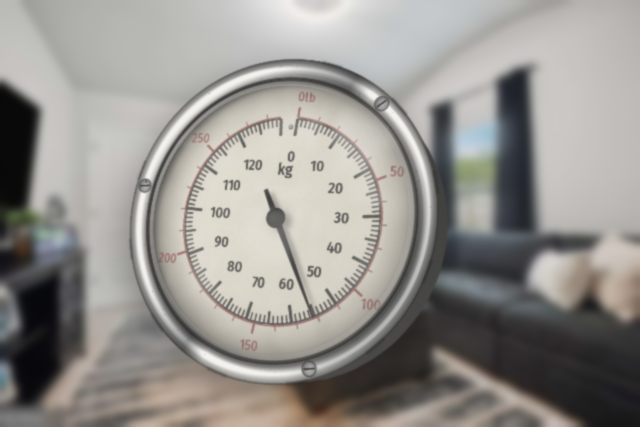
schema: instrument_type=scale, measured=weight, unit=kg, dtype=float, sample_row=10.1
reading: 55
